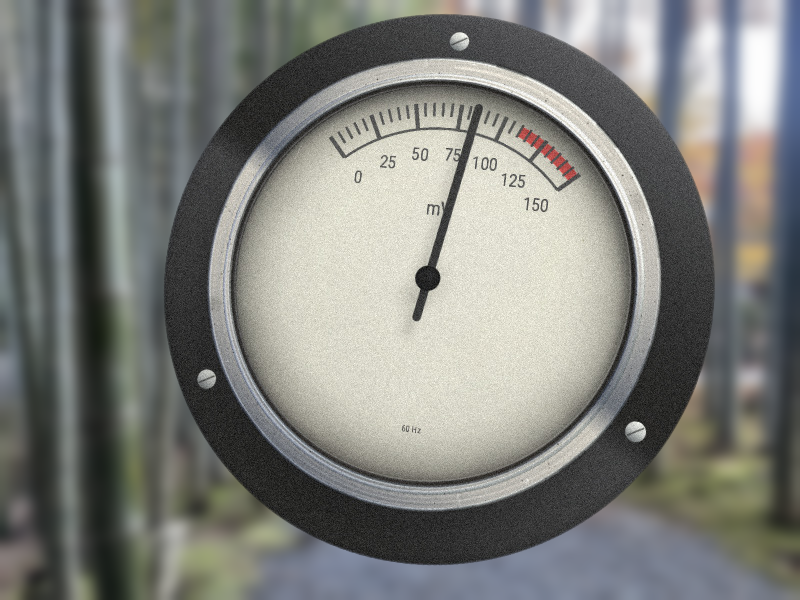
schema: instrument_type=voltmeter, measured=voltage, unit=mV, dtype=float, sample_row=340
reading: 85
